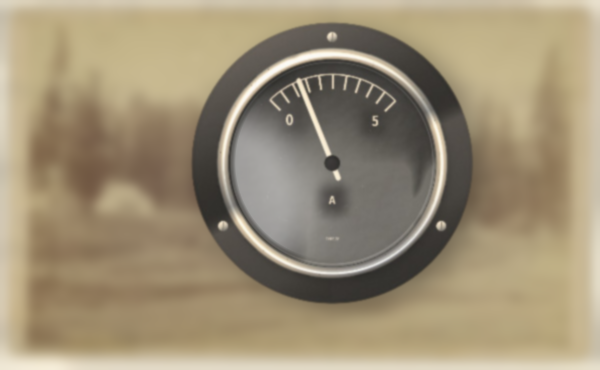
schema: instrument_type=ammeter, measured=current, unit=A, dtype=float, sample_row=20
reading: 1.25
